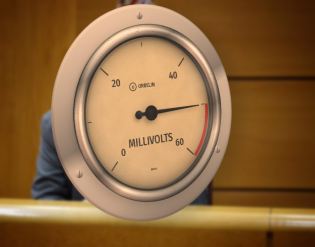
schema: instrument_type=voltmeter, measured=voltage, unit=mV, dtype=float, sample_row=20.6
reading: 50
